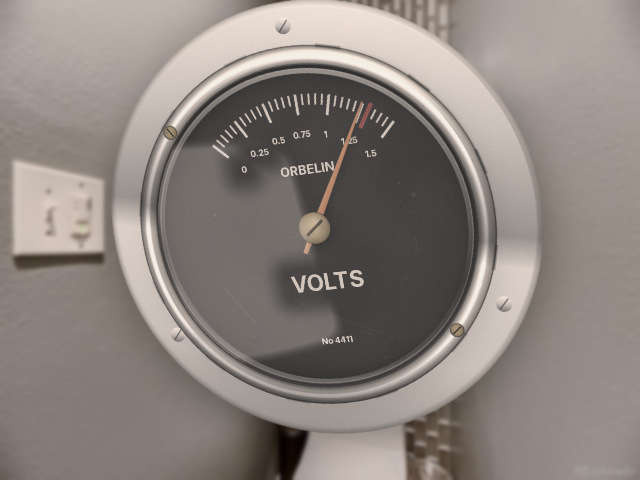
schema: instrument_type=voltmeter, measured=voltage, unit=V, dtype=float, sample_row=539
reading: 1.25
